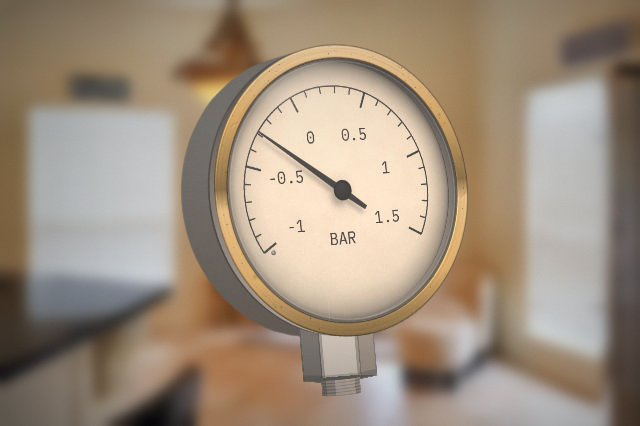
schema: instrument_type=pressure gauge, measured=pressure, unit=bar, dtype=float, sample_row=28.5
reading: -0.3
